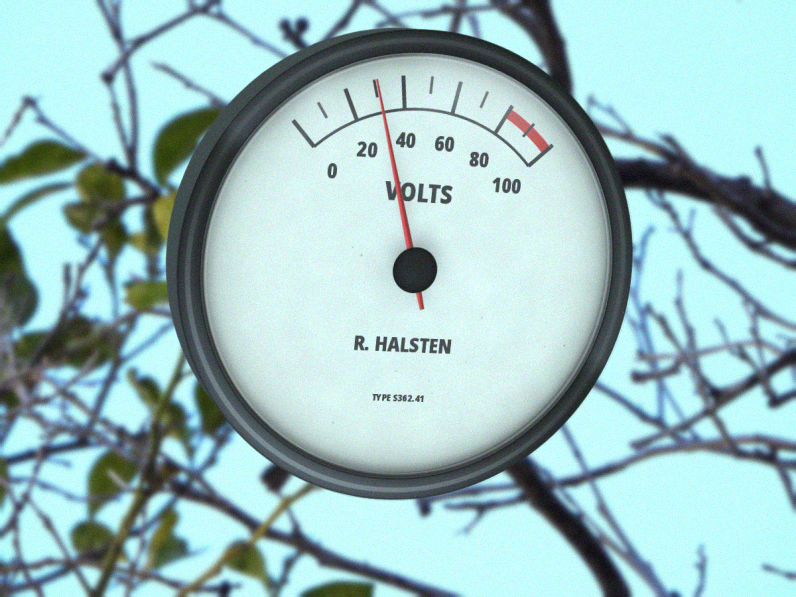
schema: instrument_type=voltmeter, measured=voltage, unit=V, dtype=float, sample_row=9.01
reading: 30
